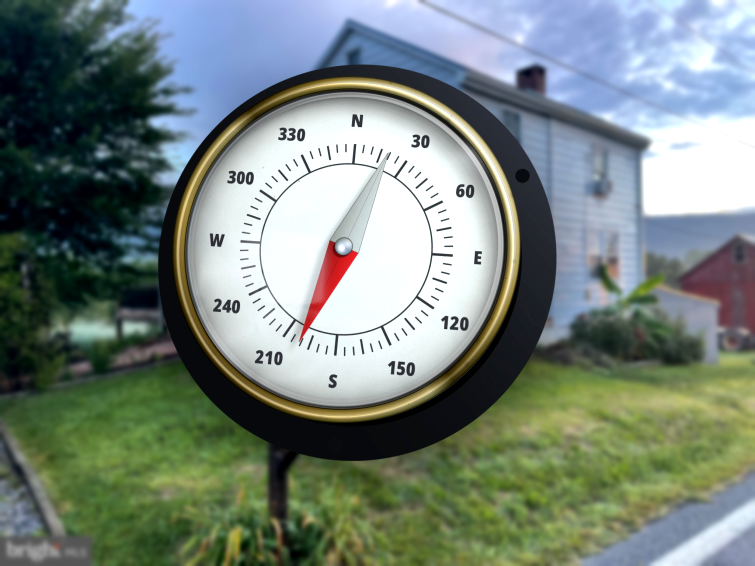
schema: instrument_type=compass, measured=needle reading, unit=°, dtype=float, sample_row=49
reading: 200
